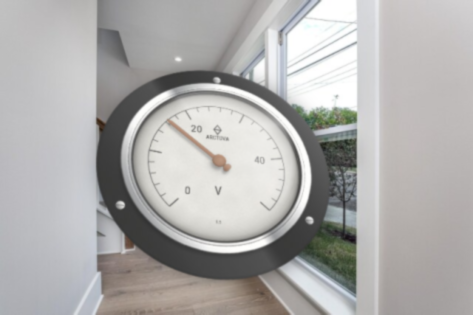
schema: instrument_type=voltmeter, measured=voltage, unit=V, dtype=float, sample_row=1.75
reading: 16
